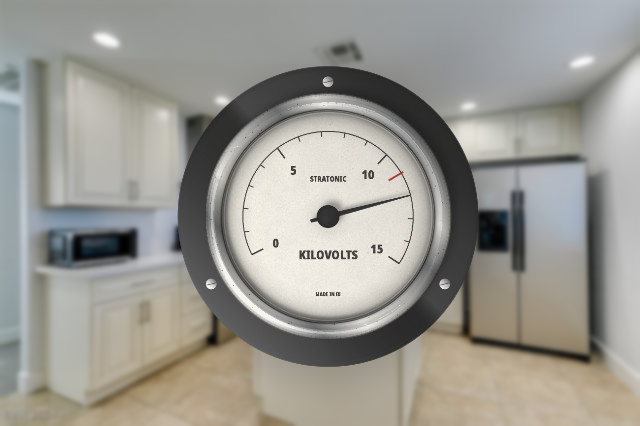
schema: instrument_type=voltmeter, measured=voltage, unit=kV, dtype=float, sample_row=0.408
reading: 12
